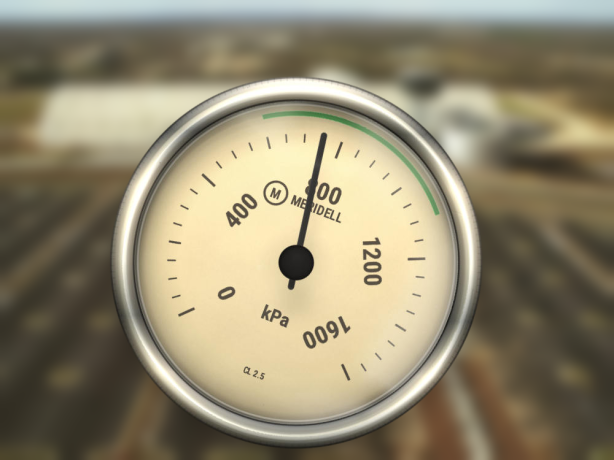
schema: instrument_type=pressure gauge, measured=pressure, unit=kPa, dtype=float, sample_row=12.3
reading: 750
